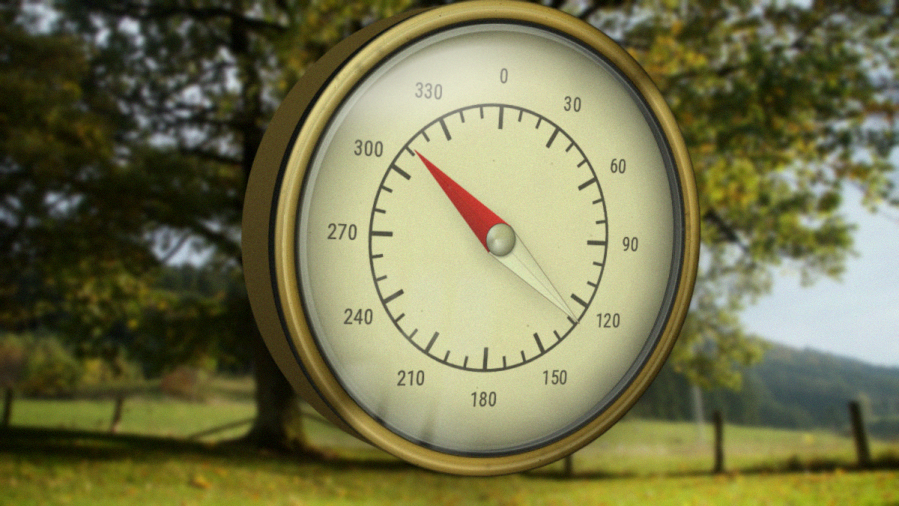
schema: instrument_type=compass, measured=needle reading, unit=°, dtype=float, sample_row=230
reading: 310
